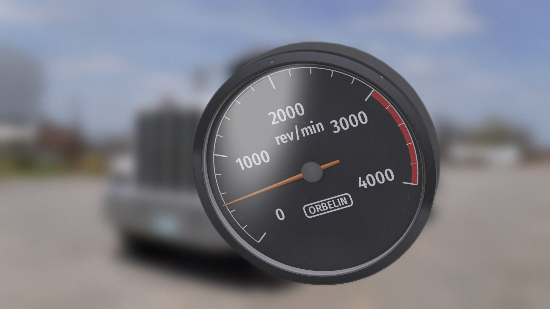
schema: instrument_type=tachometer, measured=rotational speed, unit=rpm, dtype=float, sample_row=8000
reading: 500
